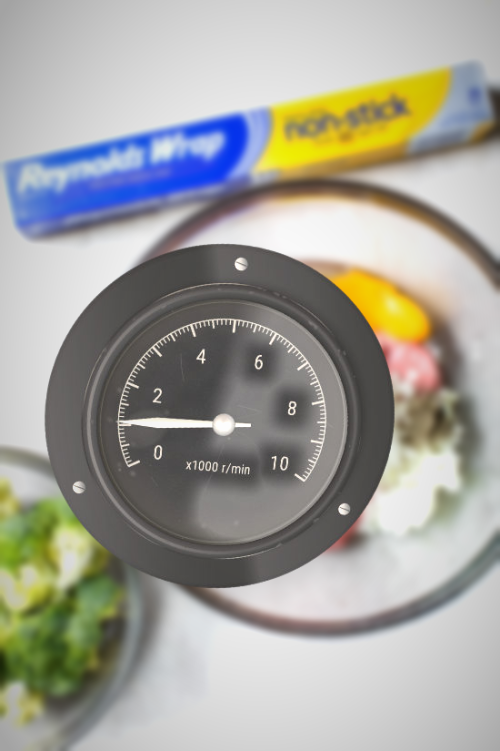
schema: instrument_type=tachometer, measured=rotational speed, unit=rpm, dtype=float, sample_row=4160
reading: 1100
